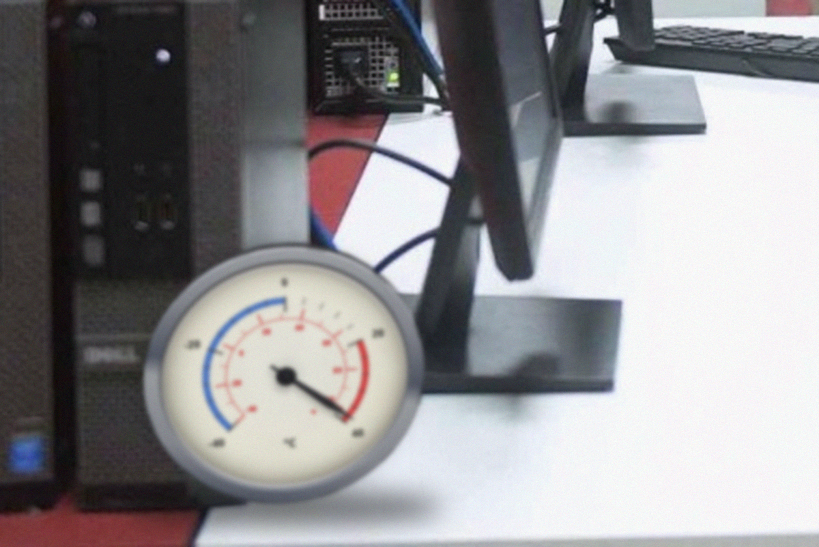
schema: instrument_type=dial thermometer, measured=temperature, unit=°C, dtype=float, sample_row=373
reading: 38
